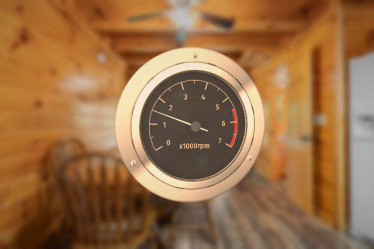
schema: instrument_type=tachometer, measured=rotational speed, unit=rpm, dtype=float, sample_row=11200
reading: 1500
